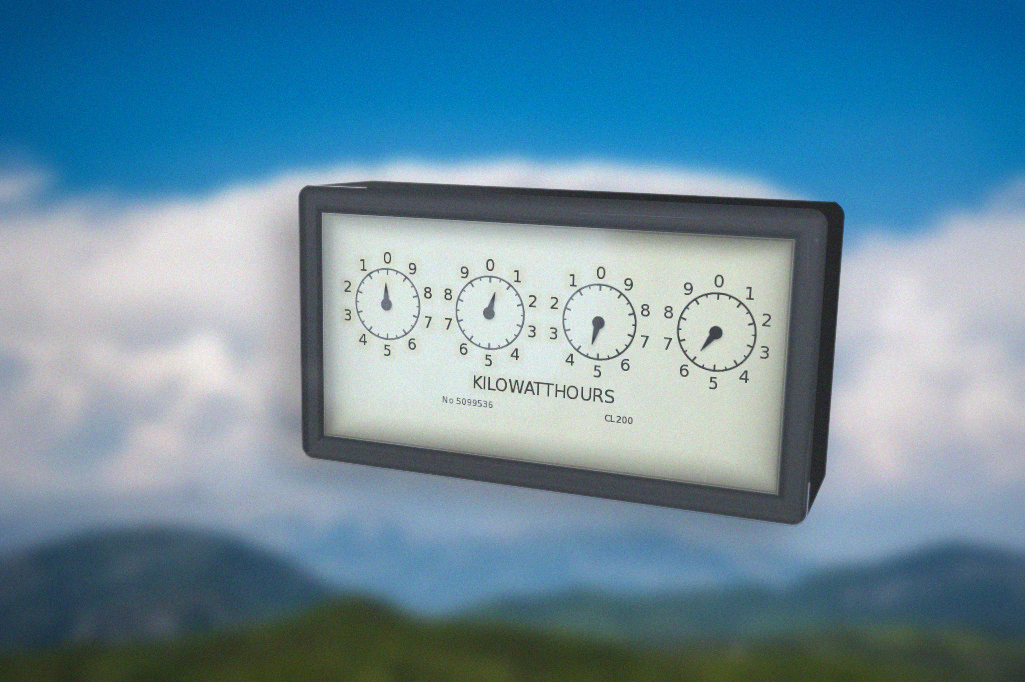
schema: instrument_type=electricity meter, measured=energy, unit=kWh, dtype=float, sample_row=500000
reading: 46
